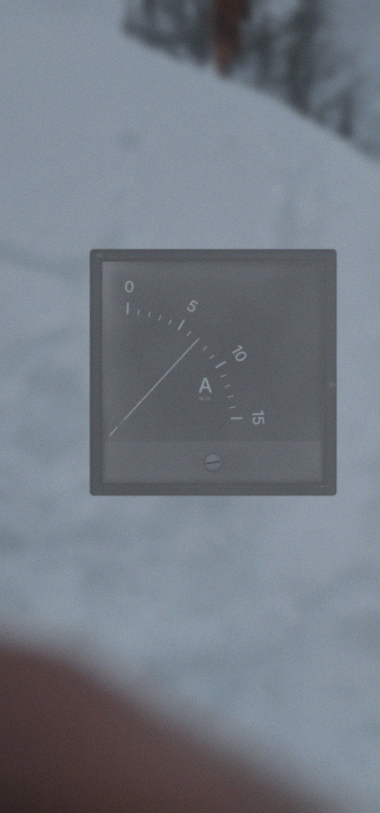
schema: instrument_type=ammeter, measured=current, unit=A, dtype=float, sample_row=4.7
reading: 7
